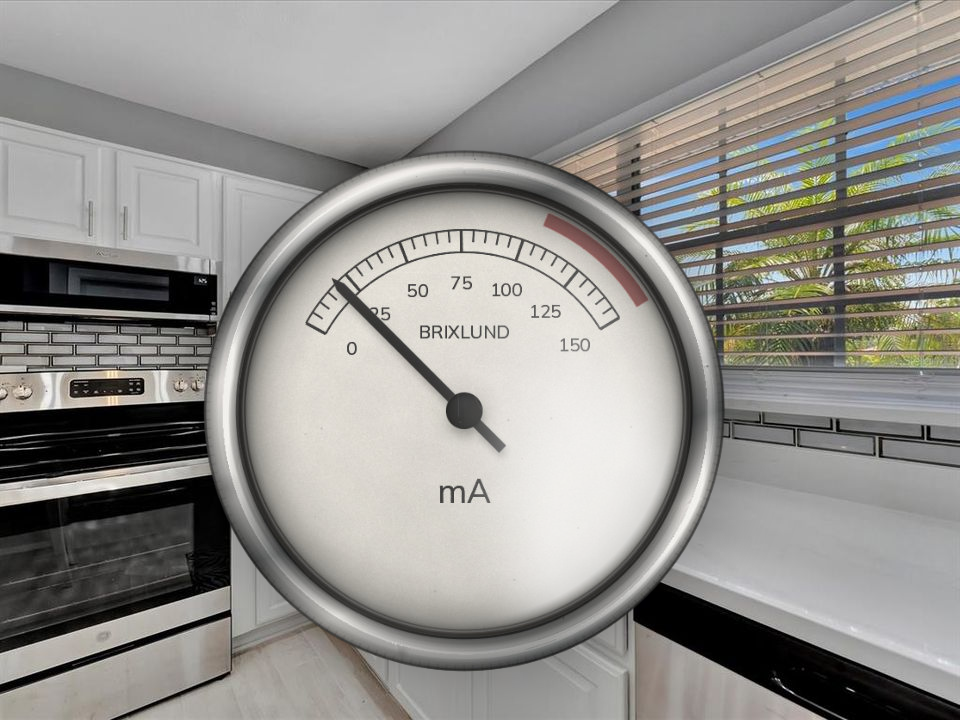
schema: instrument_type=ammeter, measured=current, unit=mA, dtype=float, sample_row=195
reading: 20
